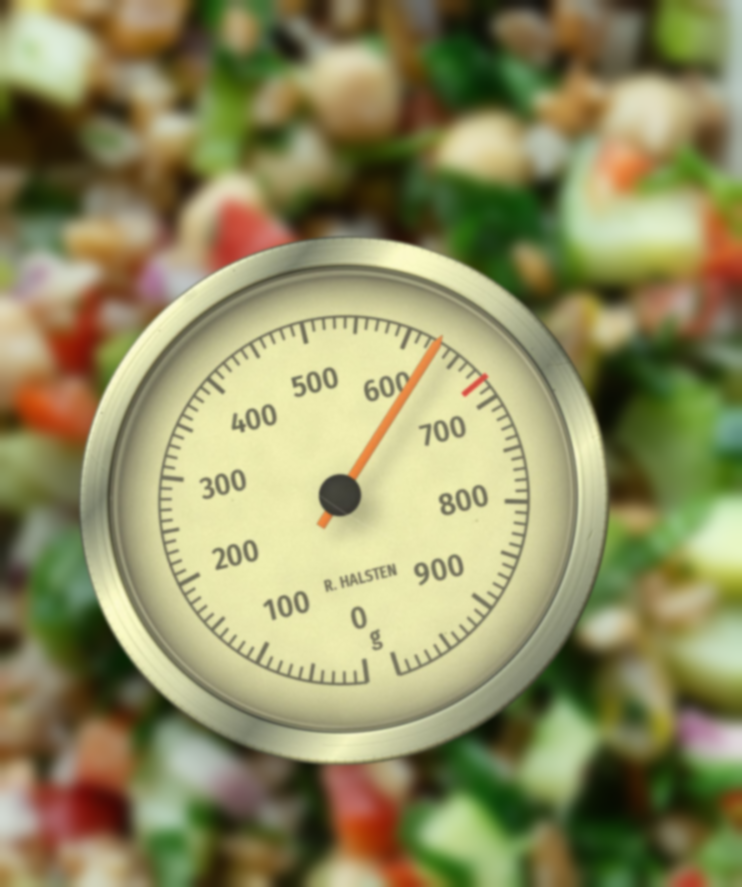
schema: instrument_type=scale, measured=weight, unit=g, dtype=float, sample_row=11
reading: 630
